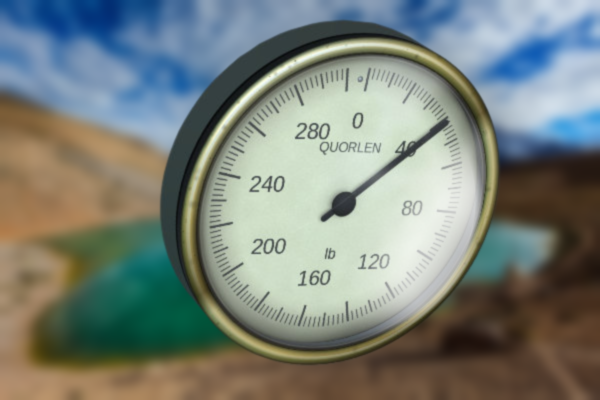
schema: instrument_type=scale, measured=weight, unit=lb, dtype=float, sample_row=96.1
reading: 40
